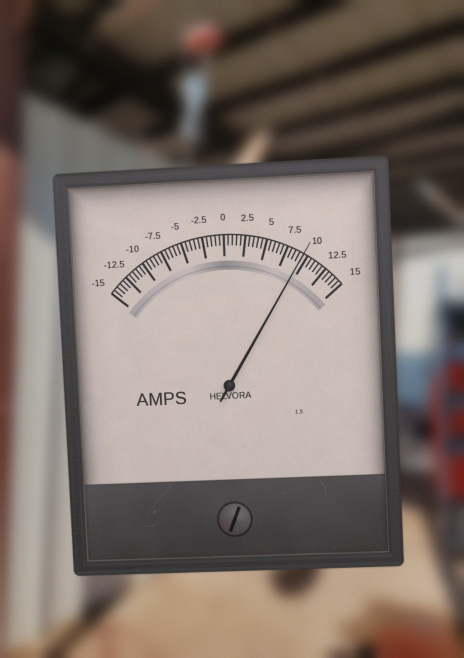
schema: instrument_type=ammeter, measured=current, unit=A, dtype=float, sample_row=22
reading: 9.5
